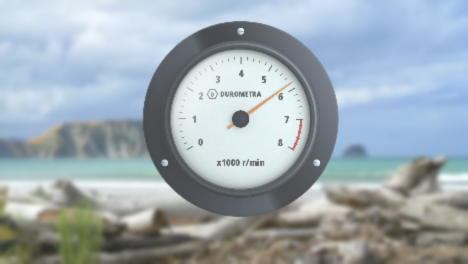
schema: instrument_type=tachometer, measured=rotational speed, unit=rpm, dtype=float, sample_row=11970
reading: 5800
